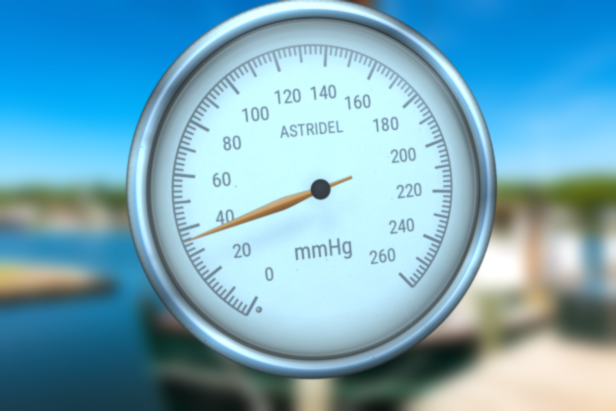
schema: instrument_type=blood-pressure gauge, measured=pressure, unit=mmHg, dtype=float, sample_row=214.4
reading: 36
